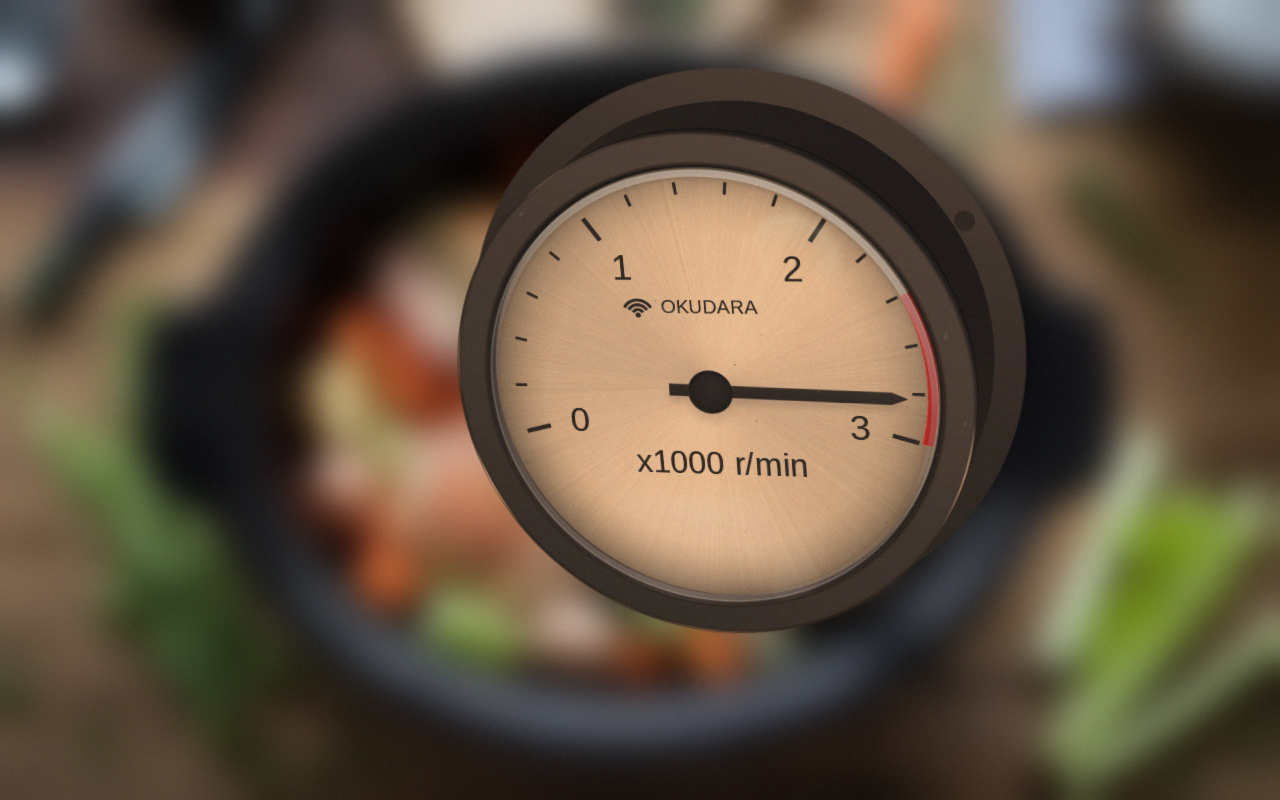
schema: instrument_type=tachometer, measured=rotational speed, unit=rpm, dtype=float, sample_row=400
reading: 2800
